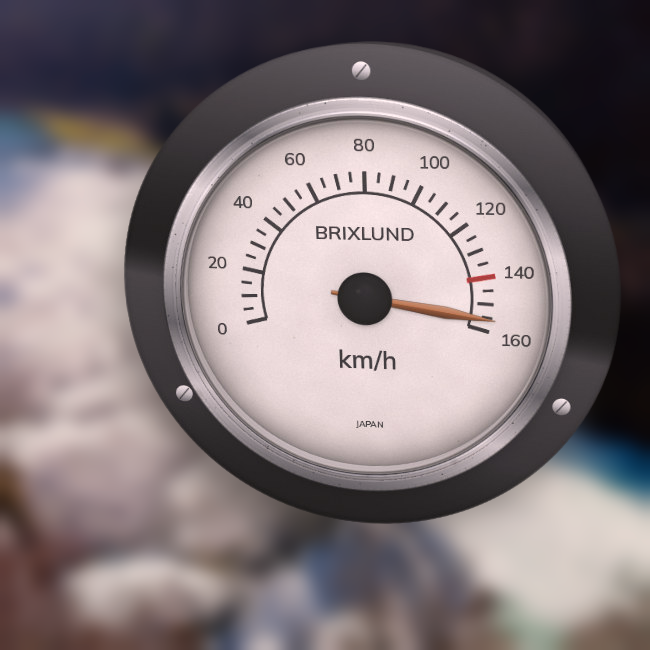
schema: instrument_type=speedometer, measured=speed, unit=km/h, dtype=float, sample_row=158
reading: 155
